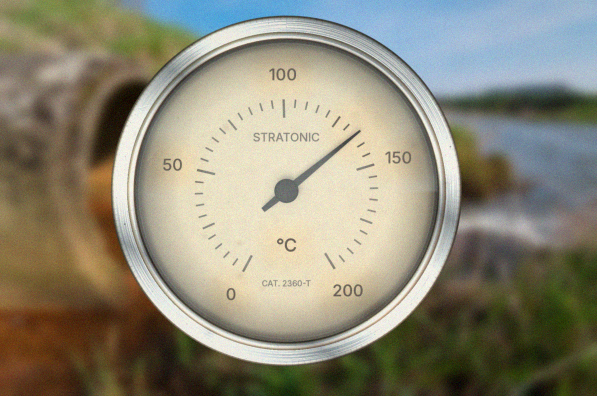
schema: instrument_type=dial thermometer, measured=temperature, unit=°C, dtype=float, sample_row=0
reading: 135
